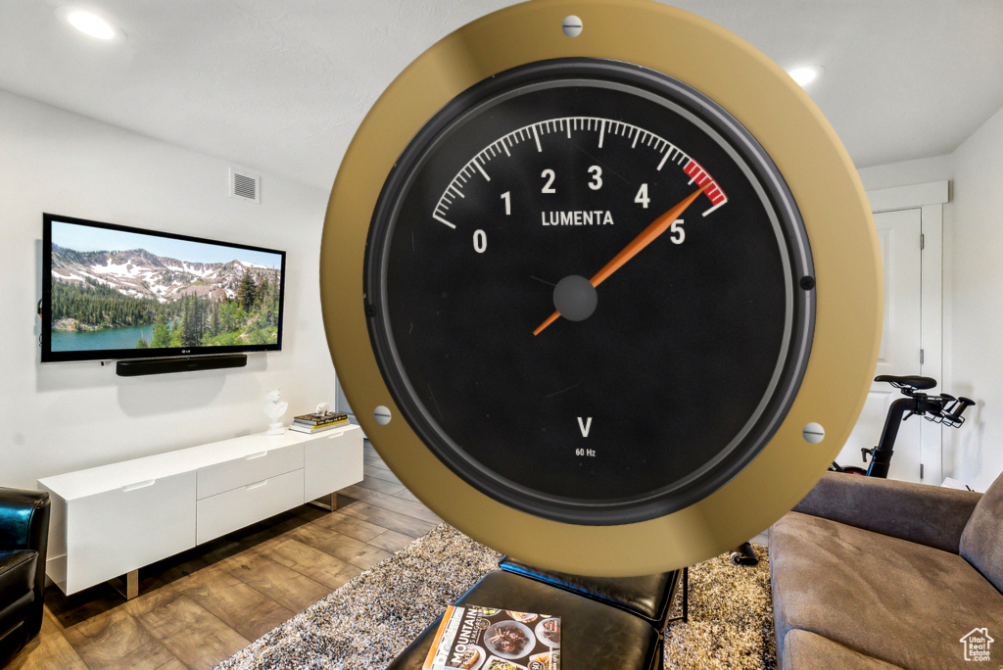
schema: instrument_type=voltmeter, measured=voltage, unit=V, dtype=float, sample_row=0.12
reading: 4.7
